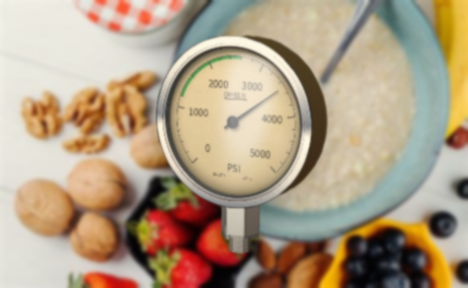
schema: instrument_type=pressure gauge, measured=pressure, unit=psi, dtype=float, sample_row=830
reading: 3500
